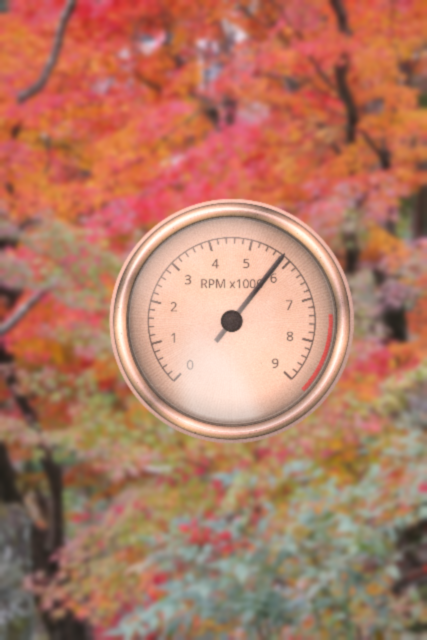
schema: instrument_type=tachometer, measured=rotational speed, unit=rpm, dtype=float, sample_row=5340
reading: 5800
